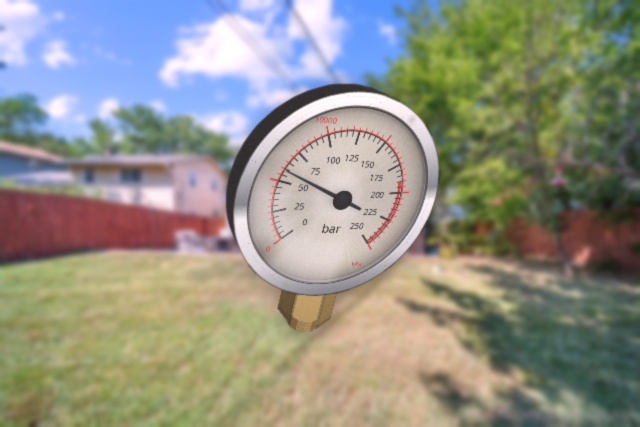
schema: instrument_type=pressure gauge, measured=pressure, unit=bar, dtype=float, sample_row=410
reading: 60
